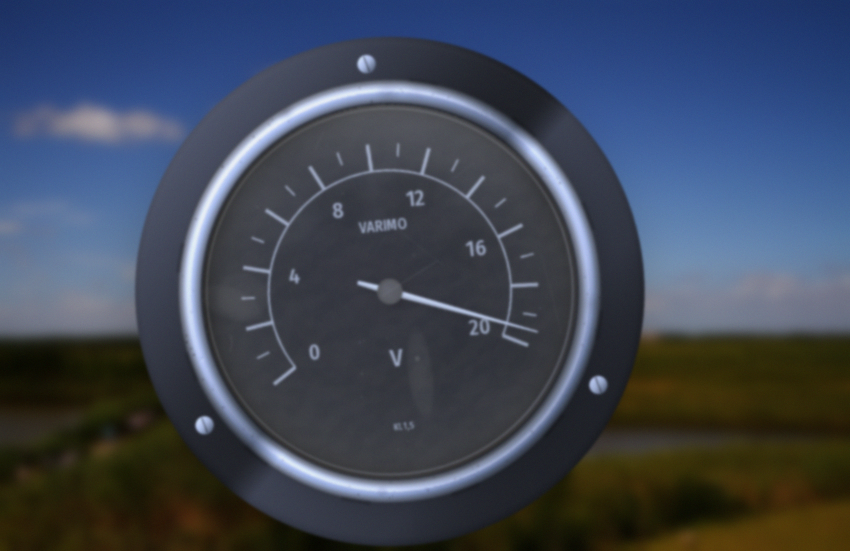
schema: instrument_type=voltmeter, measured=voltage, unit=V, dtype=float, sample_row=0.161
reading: 19.5
